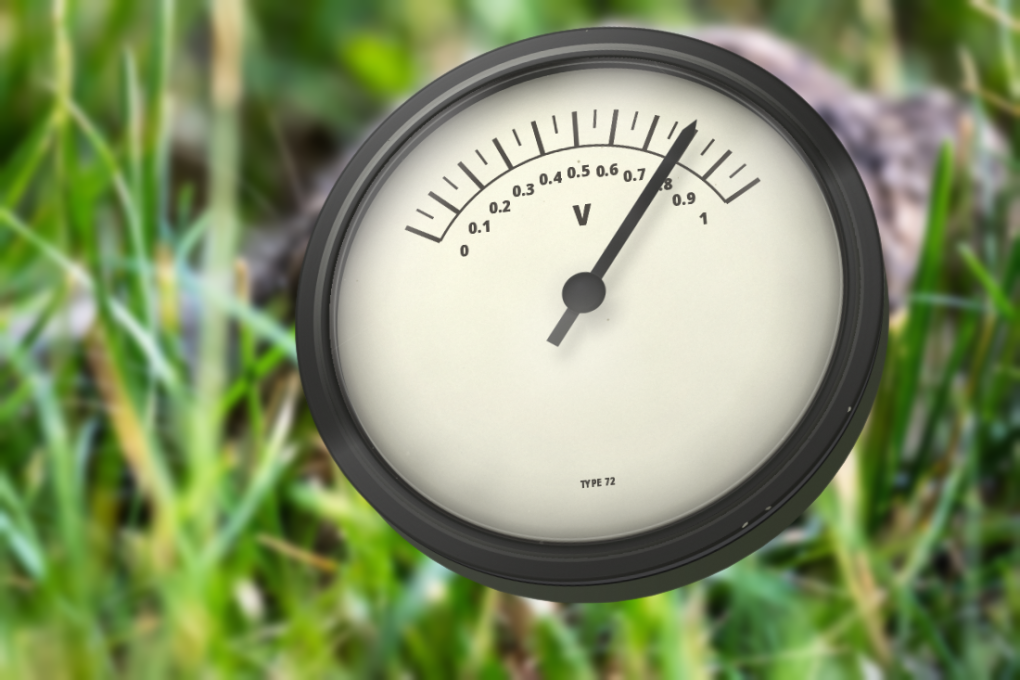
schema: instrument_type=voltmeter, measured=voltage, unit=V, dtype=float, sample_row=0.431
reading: 0.8
